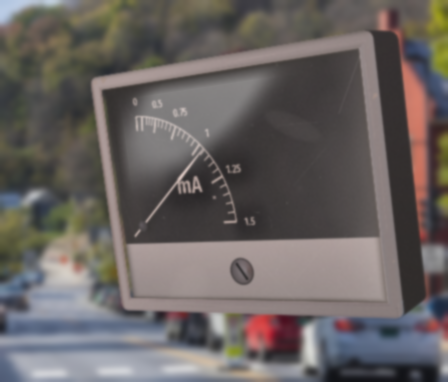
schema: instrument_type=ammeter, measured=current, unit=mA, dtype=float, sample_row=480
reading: 1.05
